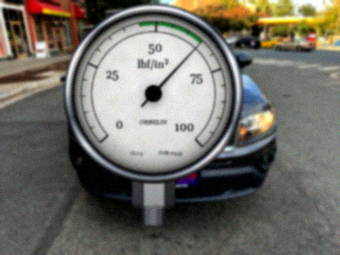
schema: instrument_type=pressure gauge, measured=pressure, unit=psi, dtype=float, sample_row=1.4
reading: 65
